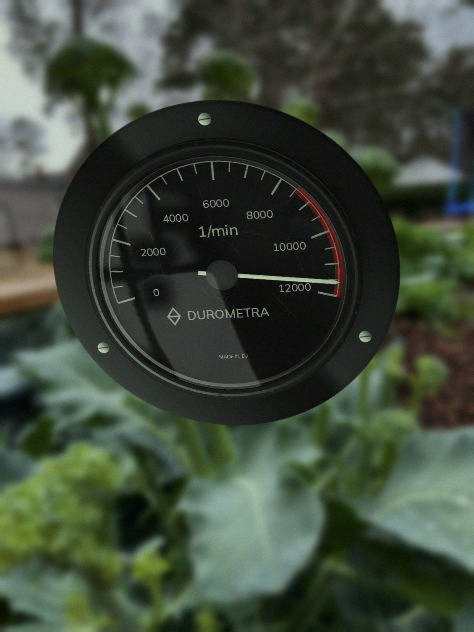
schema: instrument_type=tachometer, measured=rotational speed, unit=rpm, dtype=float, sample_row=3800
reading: 11500
